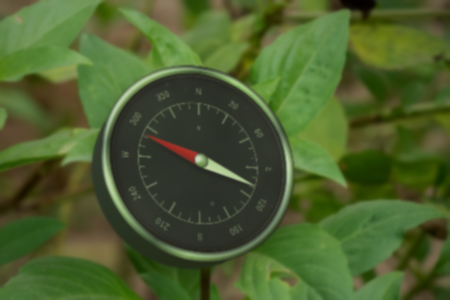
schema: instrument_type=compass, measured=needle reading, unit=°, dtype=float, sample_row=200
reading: 290
